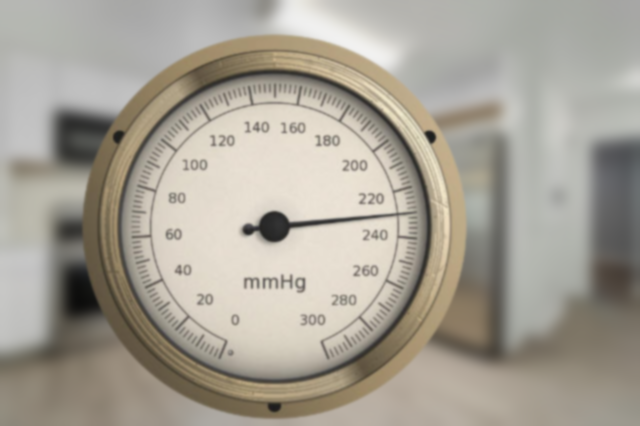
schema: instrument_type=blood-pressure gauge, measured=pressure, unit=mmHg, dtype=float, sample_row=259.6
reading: 230
